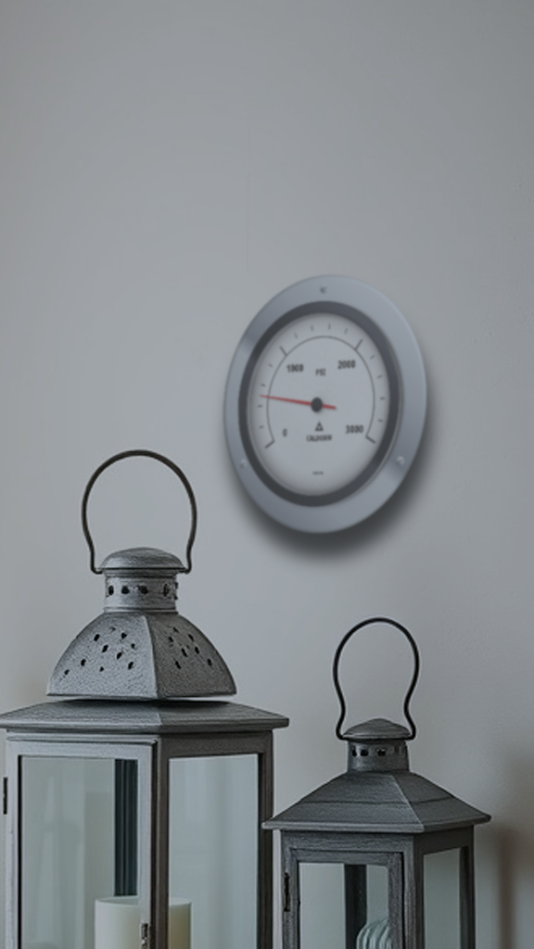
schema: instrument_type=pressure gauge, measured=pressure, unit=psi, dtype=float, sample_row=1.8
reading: 500
